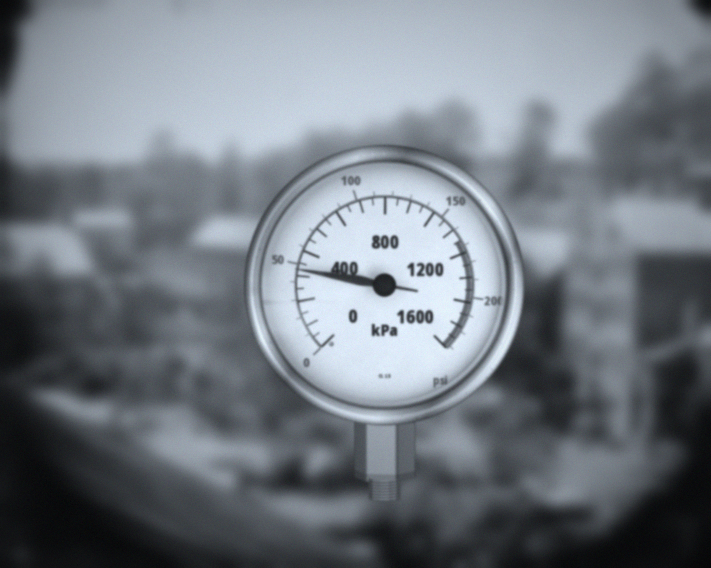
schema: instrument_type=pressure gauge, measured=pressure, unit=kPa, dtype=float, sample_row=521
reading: 325
